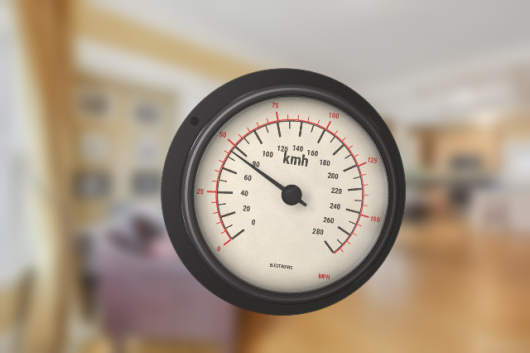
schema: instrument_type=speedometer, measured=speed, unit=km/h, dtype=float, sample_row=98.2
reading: 75
